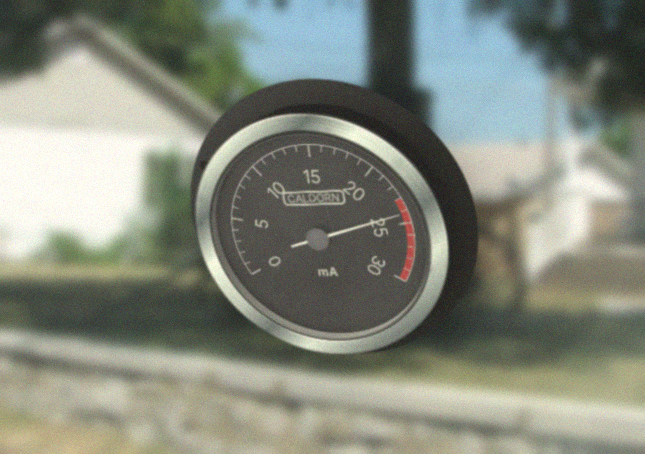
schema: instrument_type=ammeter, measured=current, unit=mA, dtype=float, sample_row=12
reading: 24
